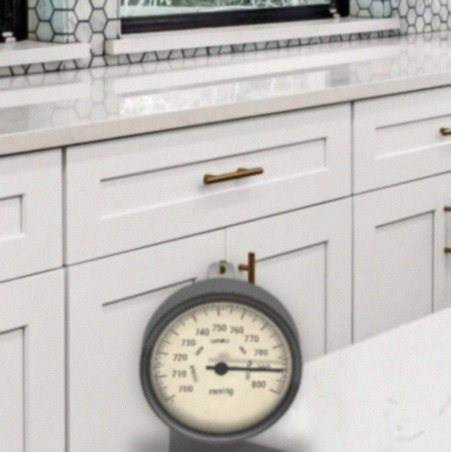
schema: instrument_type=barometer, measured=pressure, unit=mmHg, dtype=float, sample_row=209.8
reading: 790
